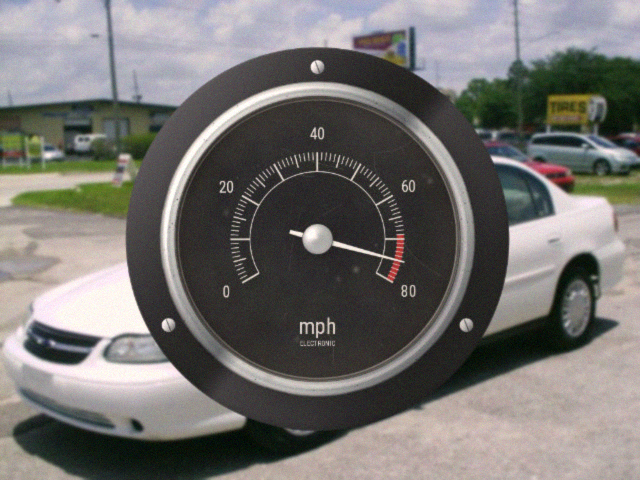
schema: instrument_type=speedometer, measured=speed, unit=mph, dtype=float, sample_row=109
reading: 75
